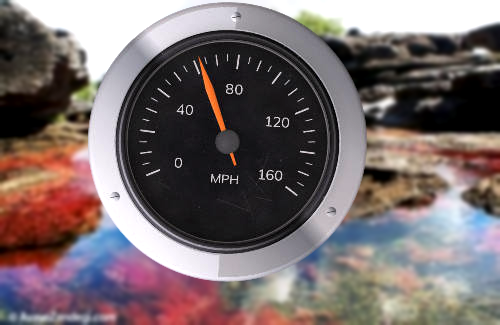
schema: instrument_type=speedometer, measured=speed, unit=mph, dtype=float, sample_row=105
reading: 62.5
